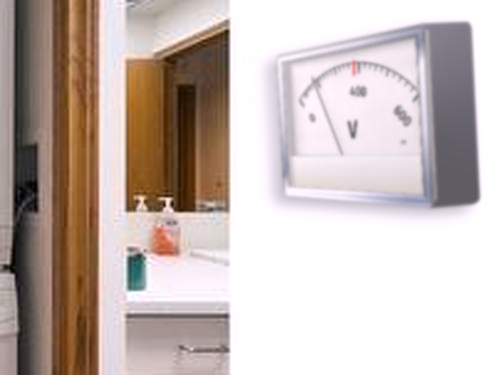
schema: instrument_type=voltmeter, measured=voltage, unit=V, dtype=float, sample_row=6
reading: 200
